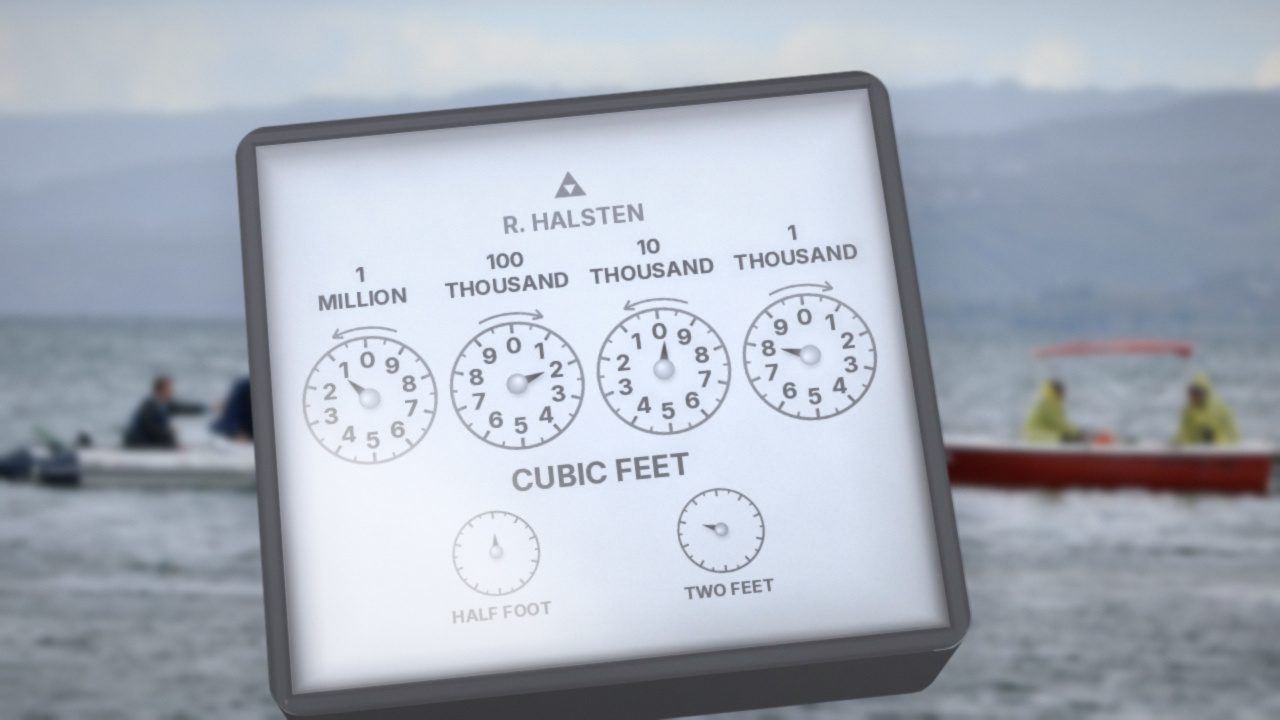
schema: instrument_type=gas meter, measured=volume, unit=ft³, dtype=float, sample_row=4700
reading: 119800
